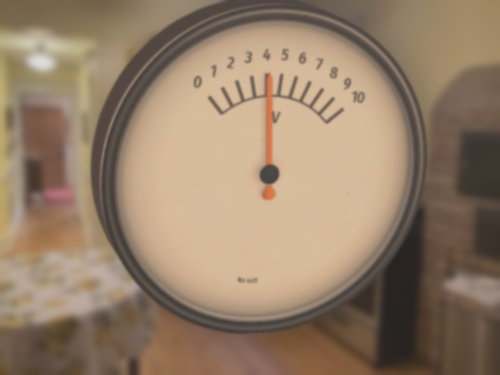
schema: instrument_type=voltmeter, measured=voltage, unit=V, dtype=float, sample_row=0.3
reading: 4
